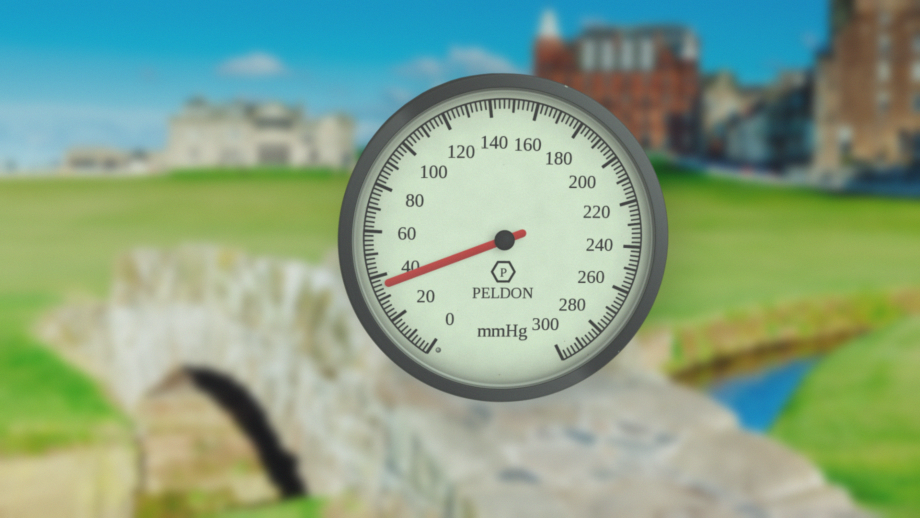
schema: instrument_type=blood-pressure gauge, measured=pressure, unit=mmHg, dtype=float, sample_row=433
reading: 36
